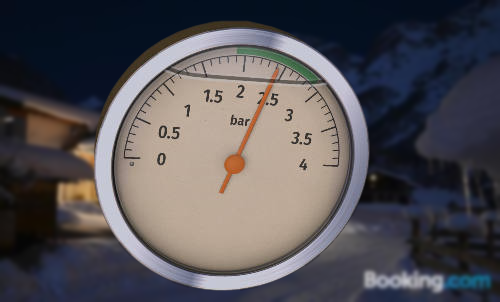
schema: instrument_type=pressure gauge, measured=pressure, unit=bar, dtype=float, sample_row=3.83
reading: 2.4
